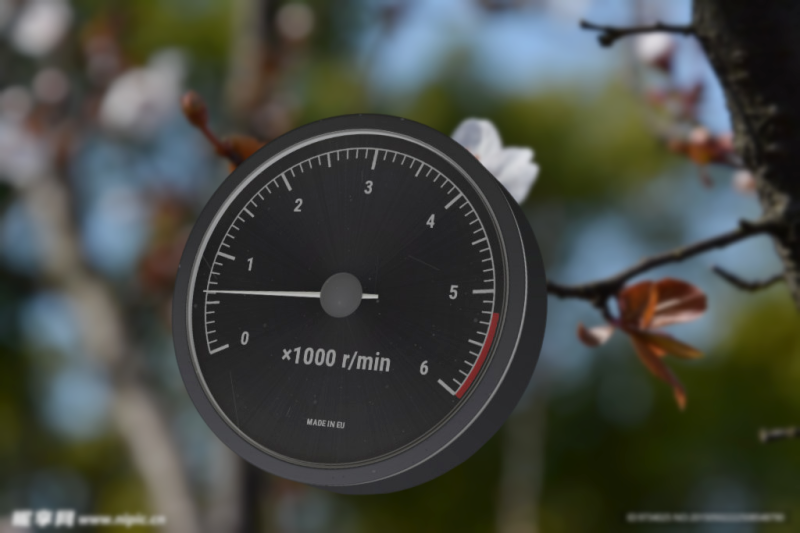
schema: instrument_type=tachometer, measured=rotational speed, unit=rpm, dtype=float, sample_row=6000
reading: 600
